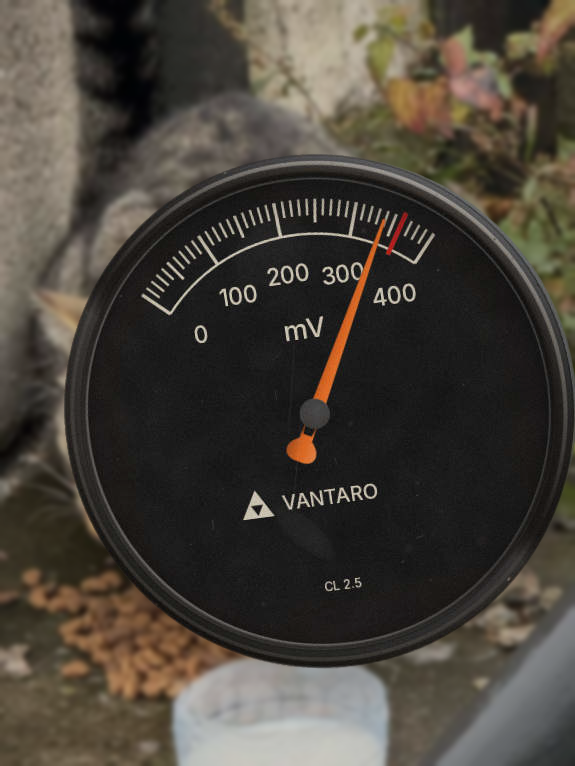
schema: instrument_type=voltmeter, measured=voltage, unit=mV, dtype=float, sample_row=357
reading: 340
